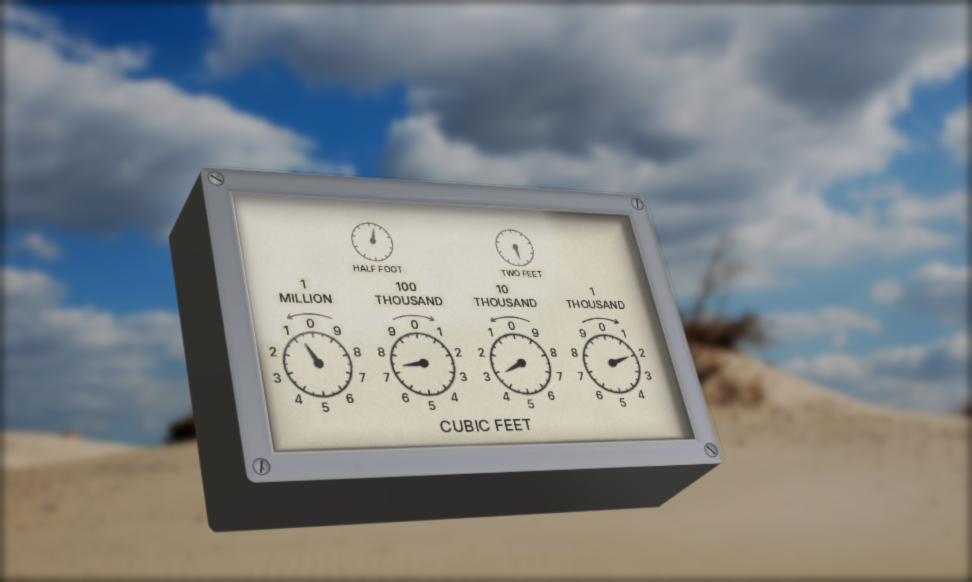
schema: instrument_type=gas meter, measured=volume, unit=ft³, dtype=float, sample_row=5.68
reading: 73200
